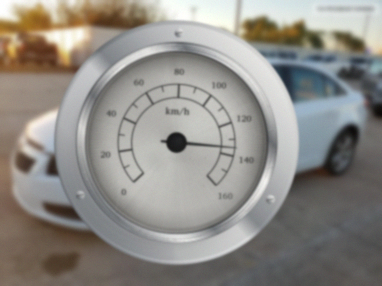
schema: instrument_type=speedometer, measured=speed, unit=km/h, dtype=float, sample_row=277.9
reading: 135
